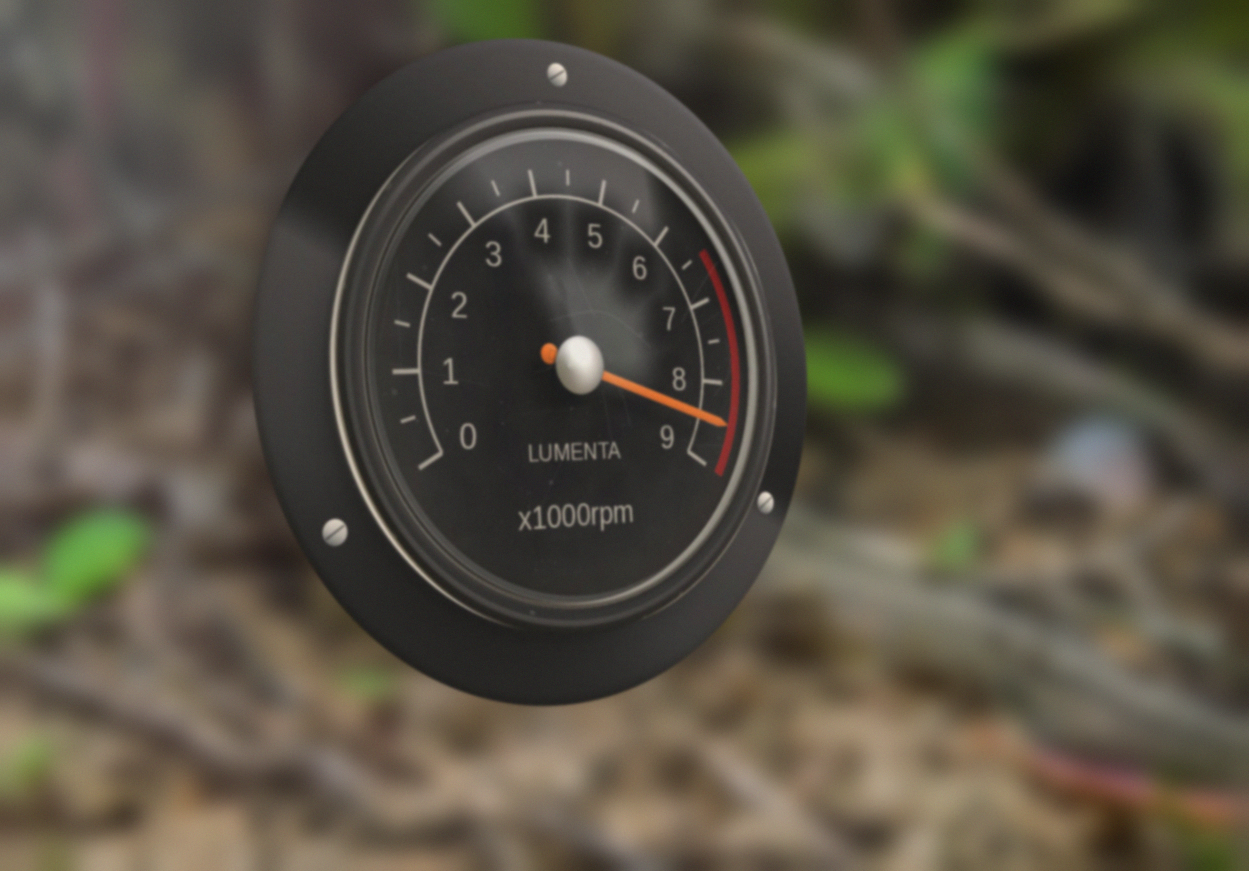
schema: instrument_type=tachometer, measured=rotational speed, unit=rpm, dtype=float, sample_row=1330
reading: 8500
